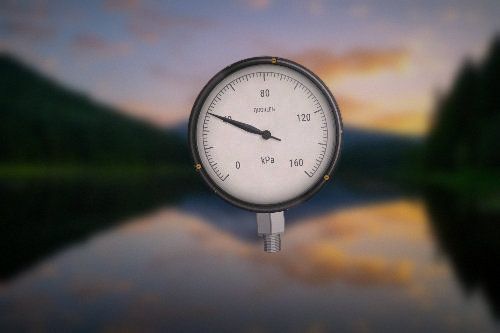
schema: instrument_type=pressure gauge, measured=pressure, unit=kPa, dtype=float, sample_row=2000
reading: 40
